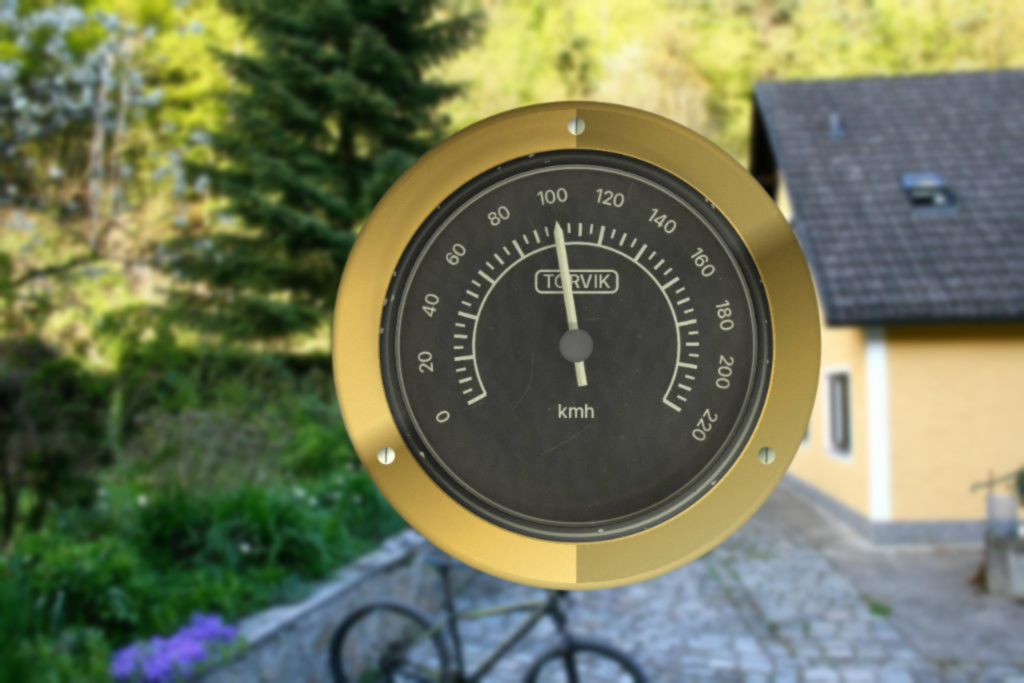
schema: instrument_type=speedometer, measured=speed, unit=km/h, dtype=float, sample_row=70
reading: 100
